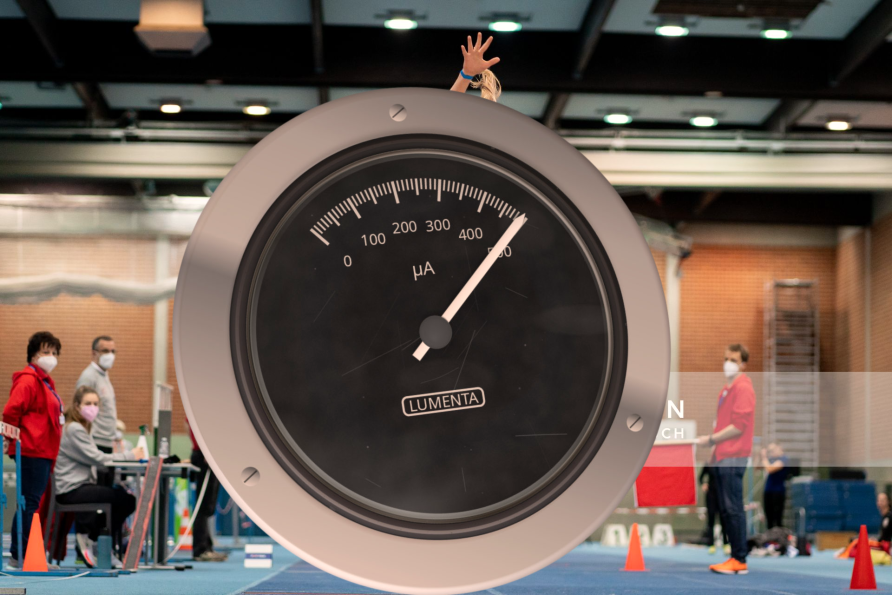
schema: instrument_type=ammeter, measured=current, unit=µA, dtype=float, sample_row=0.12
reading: 490
